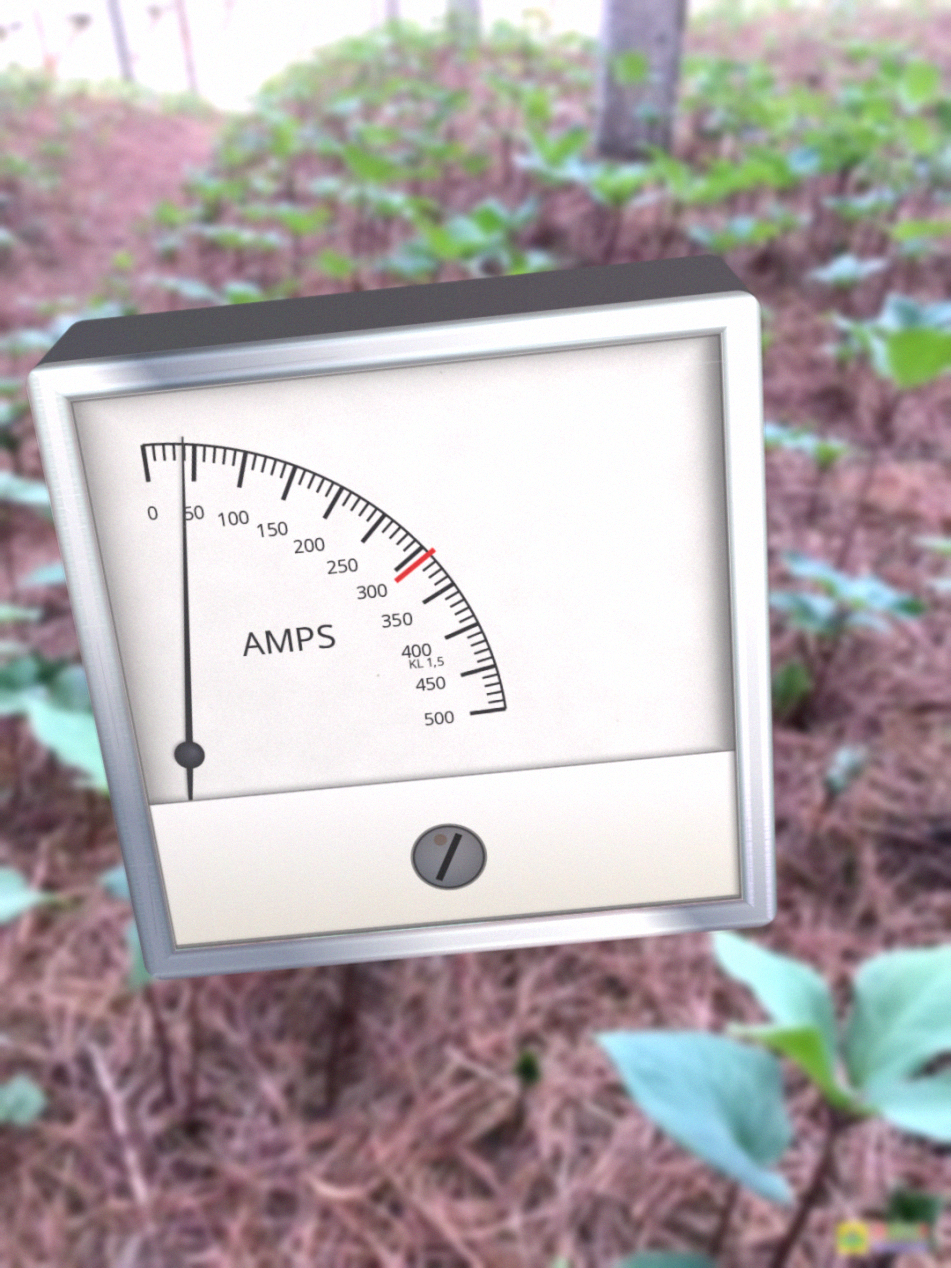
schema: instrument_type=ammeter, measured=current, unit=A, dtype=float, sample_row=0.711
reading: 40
